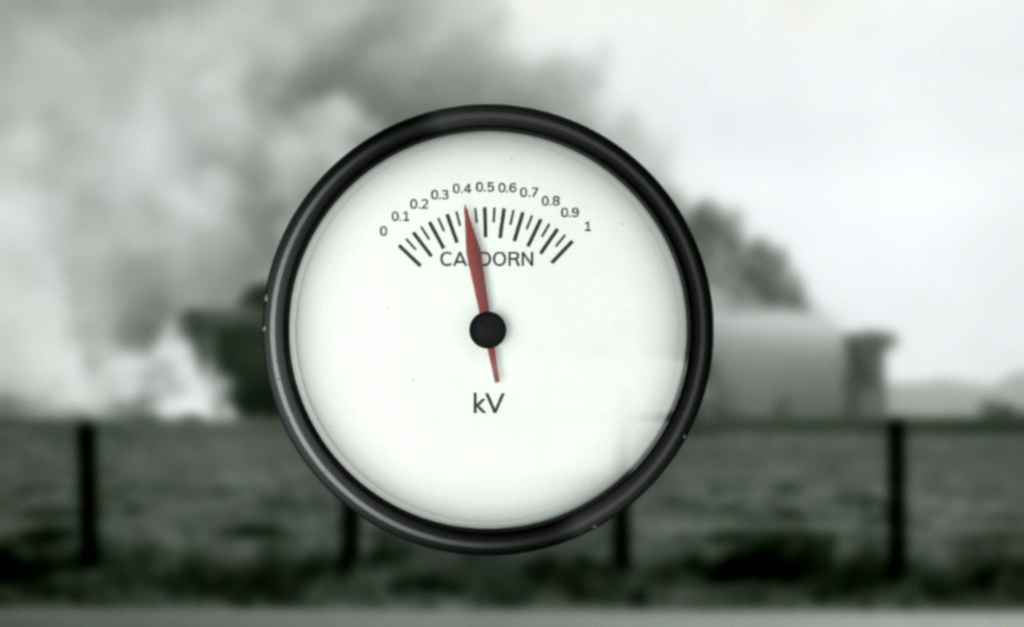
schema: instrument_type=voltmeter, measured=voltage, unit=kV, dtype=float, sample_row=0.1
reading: 0.4
